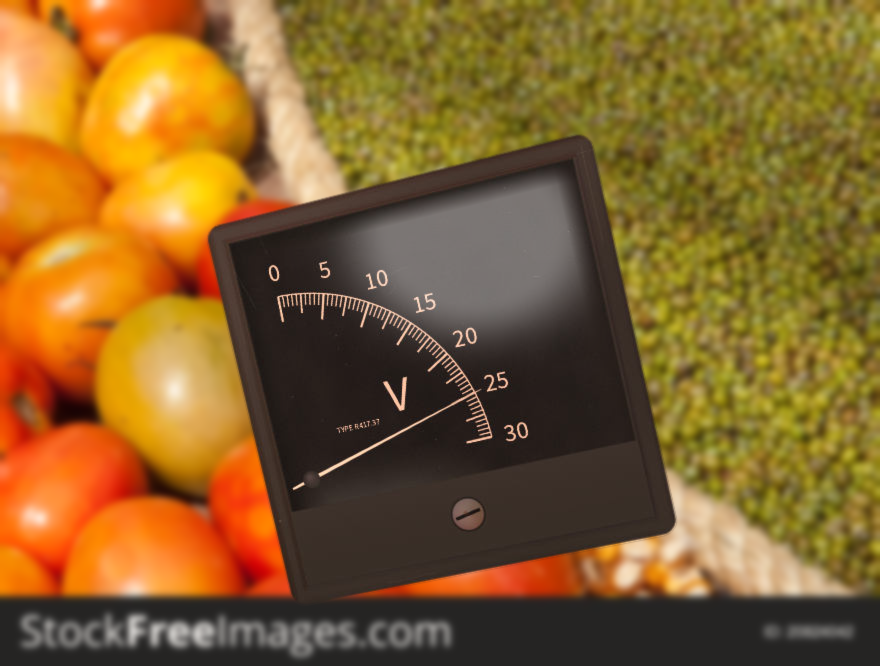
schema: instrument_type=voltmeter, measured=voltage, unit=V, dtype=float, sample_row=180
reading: 25
